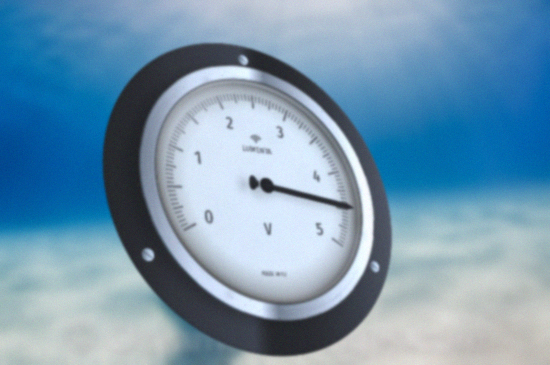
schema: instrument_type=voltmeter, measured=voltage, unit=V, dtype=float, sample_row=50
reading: 4.5
